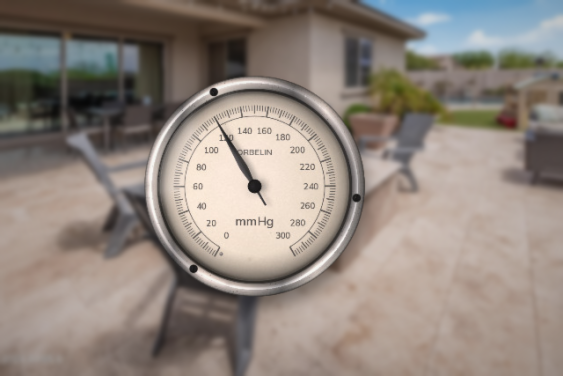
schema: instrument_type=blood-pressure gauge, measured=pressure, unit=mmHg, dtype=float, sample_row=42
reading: 120
